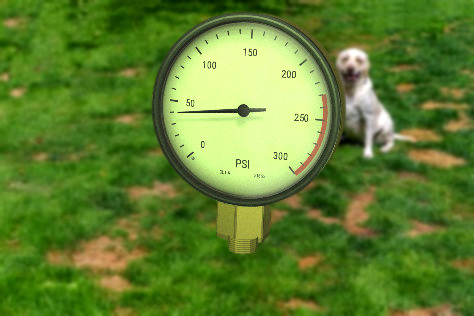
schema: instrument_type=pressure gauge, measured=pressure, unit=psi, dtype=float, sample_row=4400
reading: 40
